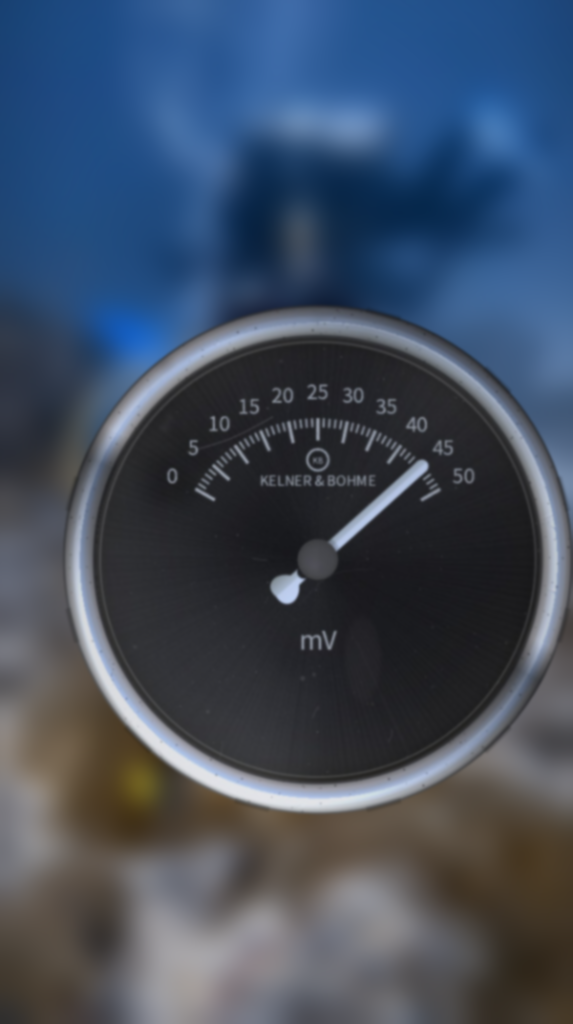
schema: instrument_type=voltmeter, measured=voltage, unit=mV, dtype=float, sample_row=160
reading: 45
